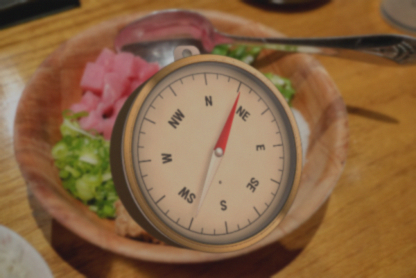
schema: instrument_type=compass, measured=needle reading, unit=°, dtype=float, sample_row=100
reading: 30
